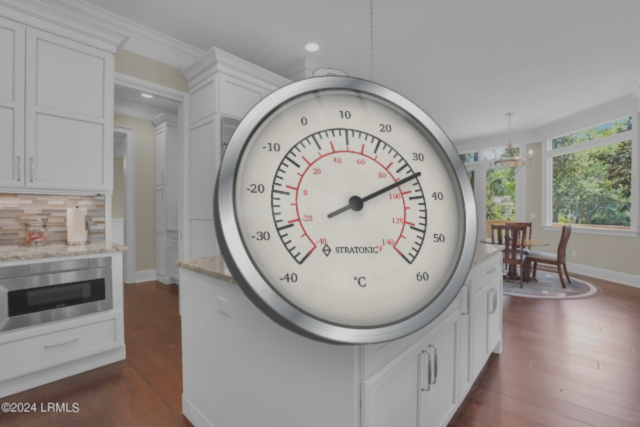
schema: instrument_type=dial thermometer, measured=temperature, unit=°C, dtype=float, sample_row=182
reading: 34
